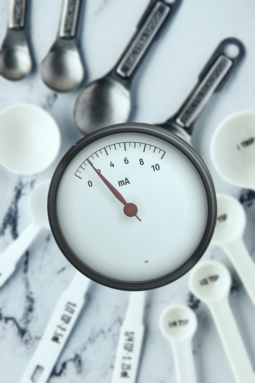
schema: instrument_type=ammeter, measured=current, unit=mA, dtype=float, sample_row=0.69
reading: 2
